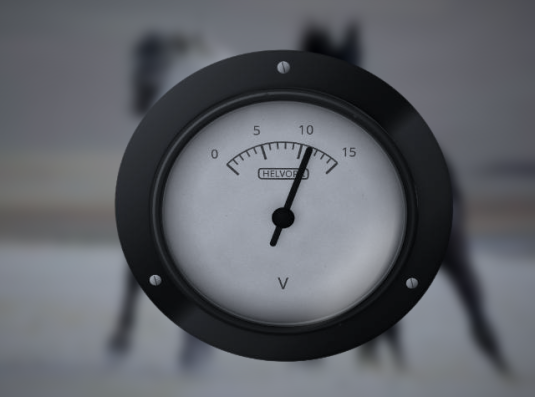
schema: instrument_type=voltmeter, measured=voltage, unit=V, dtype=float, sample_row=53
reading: 11
